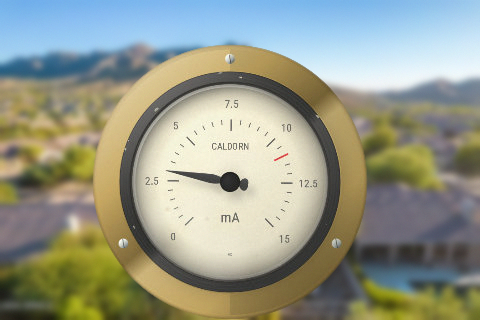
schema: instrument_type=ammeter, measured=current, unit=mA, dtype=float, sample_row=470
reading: 3
